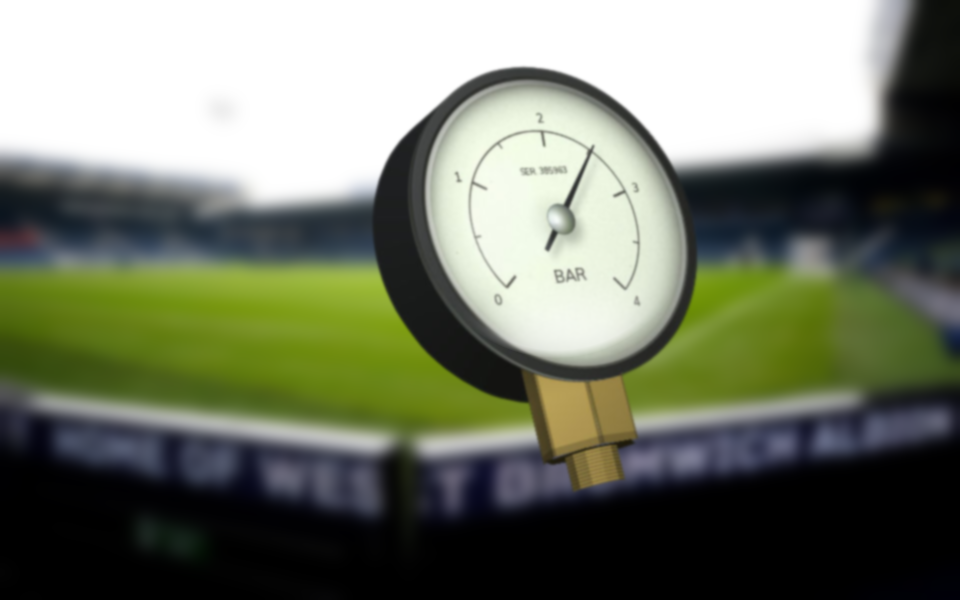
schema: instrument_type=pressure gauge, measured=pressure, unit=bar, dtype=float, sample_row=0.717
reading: 2.5
